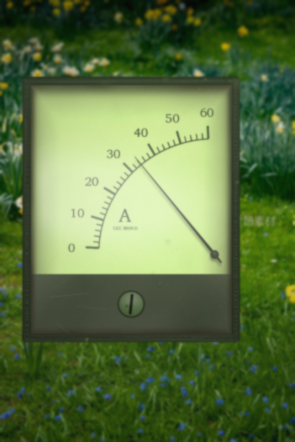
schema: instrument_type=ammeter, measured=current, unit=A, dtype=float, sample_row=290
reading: 34
